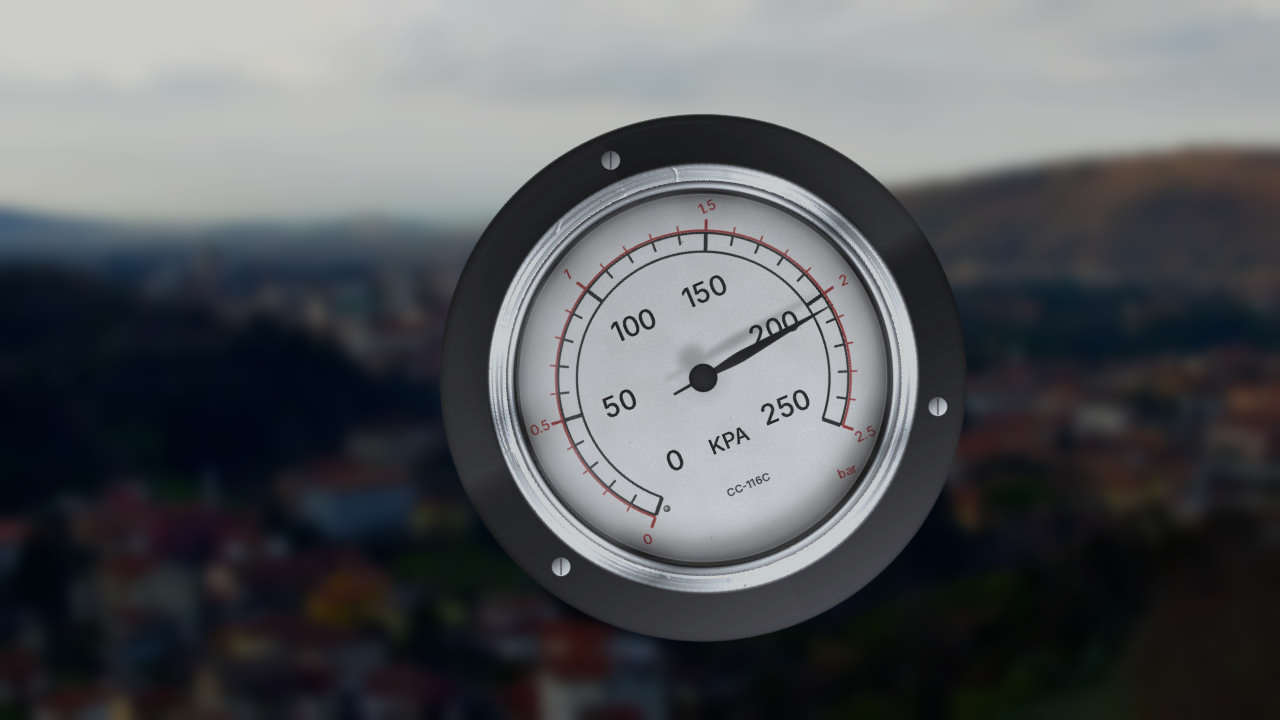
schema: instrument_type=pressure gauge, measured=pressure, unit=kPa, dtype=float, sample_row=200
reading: 205
